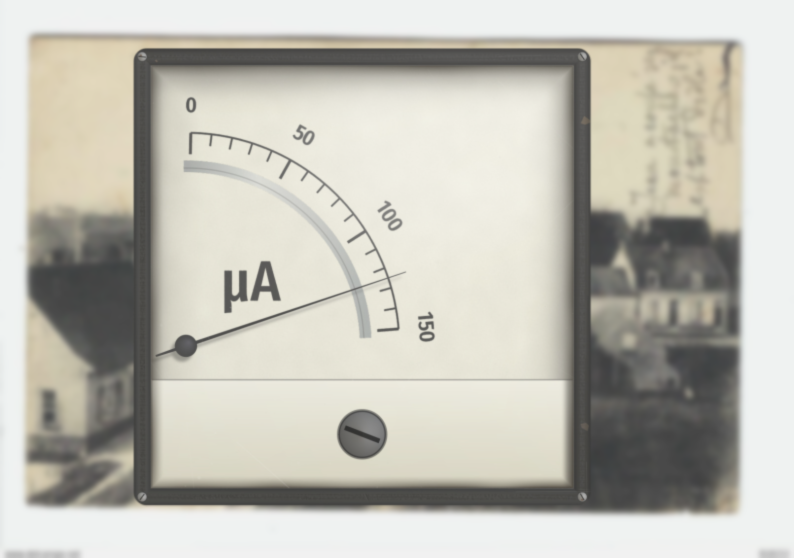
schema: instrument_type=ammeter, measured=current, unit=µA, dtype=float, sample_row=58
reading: 125
